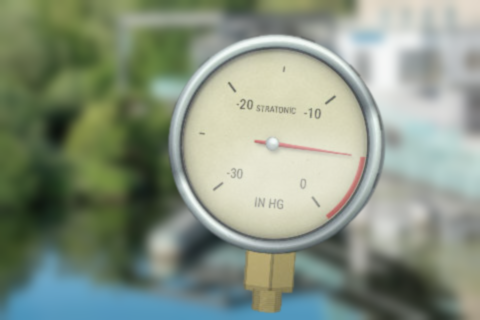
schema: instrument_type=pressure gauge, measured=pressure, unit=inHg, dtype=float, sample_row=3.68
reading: -5
